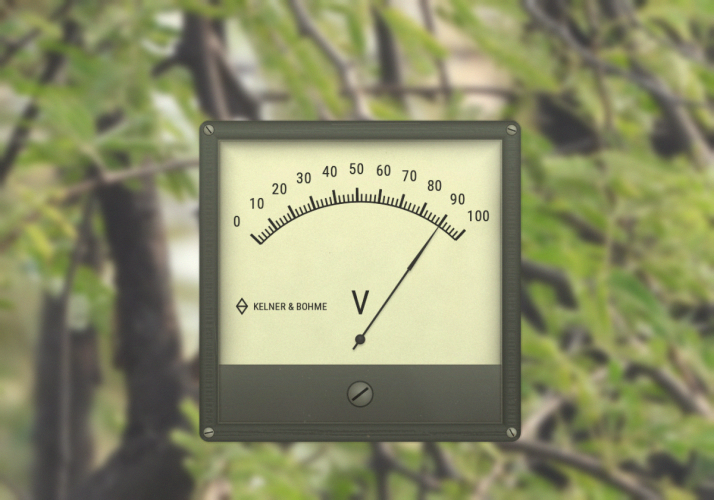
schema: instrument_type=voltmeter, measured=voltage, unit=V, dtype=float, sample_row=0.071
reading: 90
